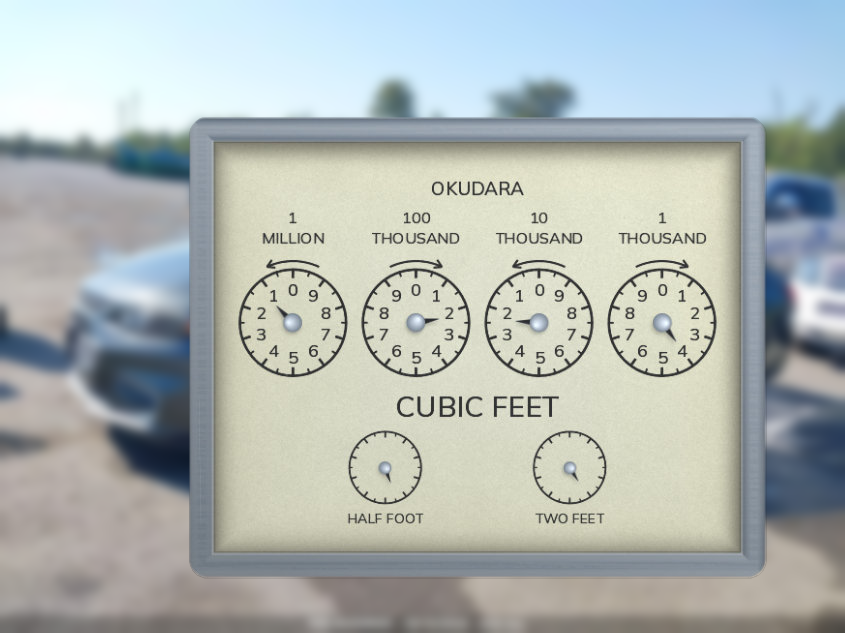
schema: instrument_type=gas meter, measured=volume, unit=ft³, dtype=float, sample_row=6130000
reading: 122400
